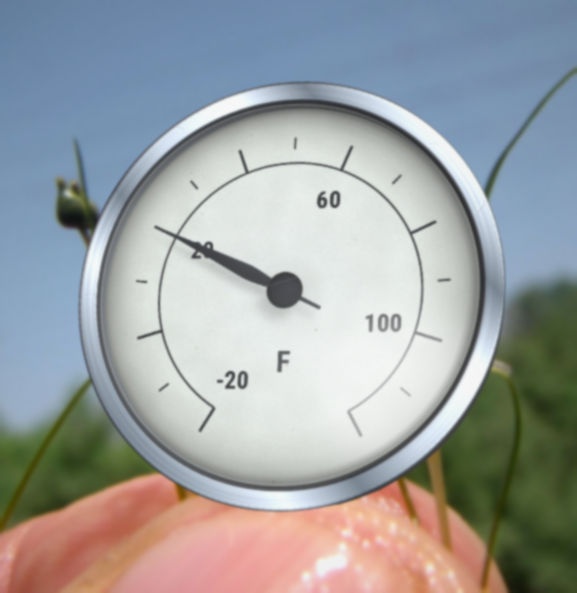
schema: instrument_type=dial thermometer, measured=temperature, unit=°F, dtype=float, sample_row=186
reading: 20
